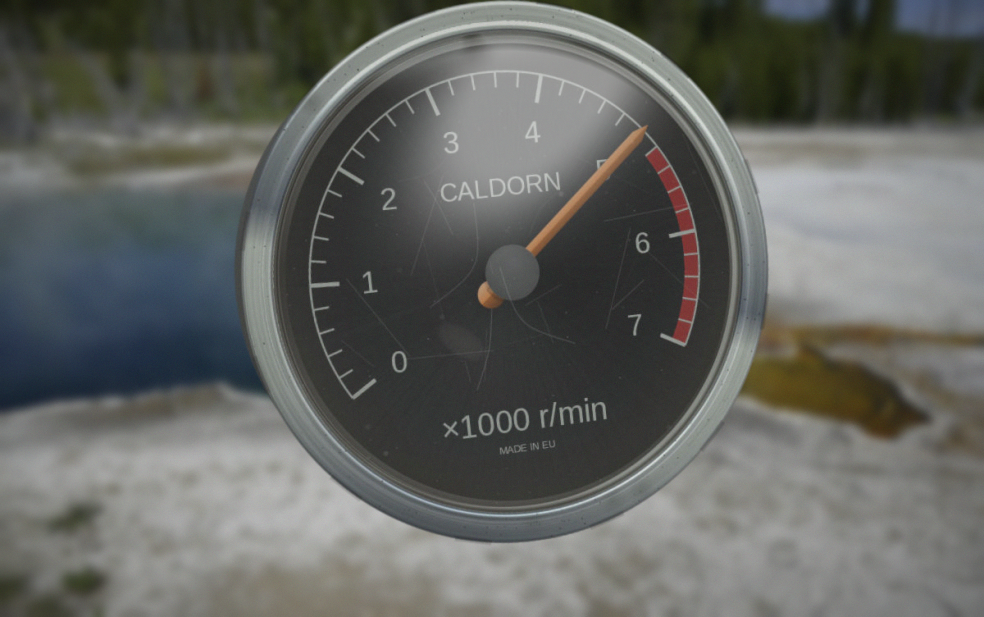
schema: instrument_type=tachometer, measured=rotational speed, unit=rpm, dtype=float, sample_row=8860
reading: 5000
